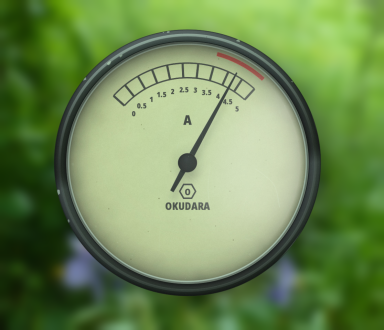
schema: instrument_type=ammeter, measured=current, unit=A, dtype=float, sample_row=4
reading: 4.25
